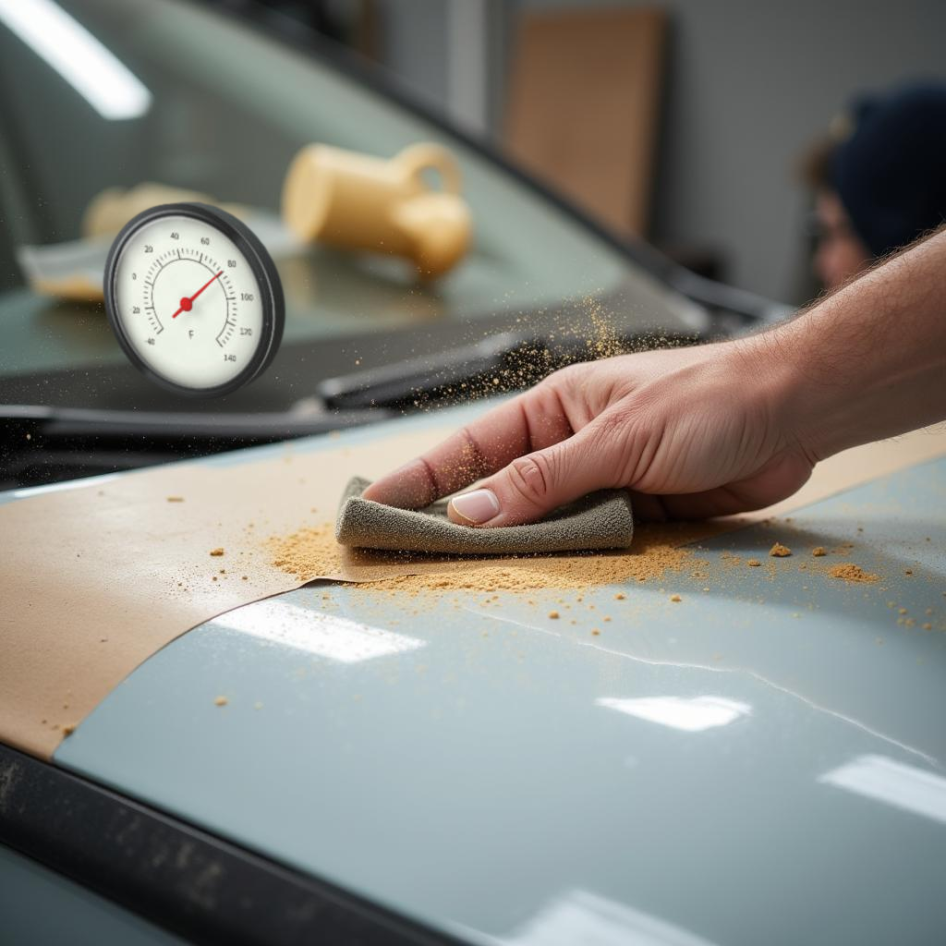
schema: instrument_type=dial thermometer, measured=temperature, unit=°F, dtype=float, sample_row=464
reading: 80
